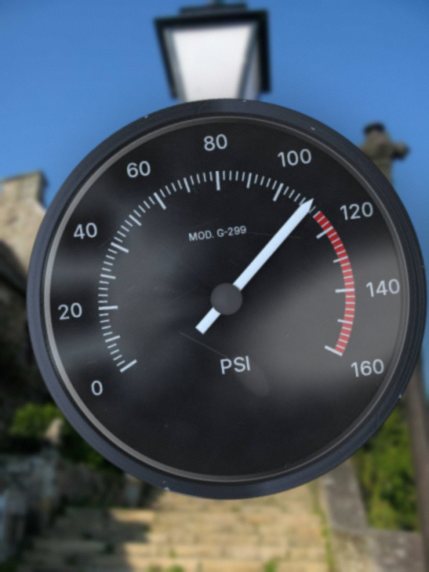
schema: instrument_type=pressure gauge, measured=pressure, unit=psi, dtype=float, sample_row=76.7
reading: 110
